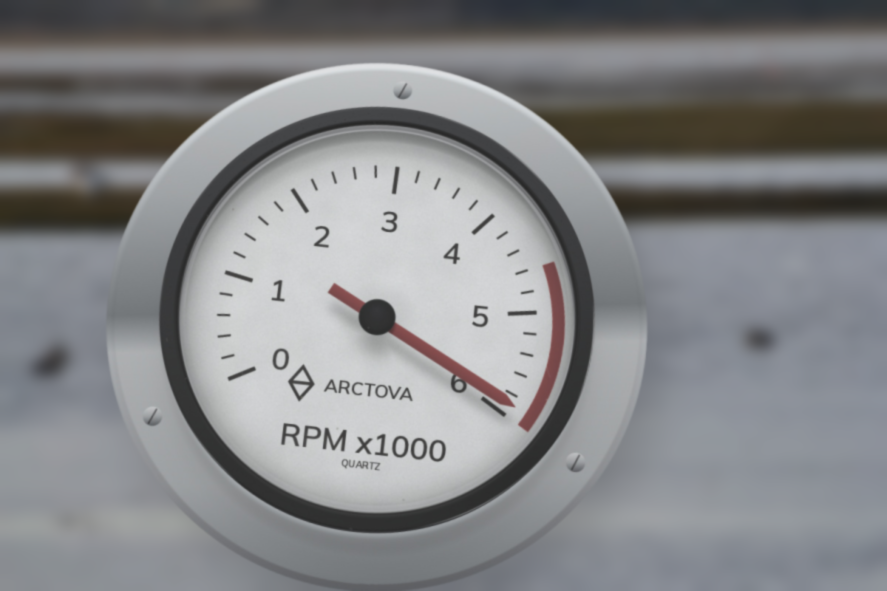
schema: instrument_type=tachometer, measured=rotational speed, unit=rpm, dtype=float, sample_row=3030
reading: 5900
